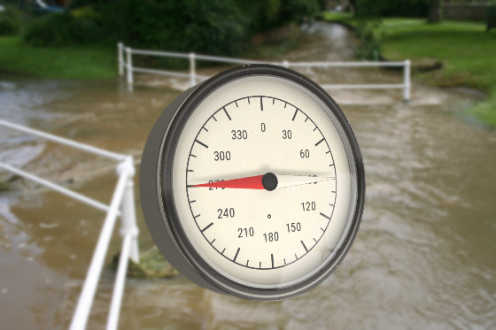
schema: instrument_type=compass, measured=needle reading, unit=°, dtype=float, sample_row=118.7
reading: 270
